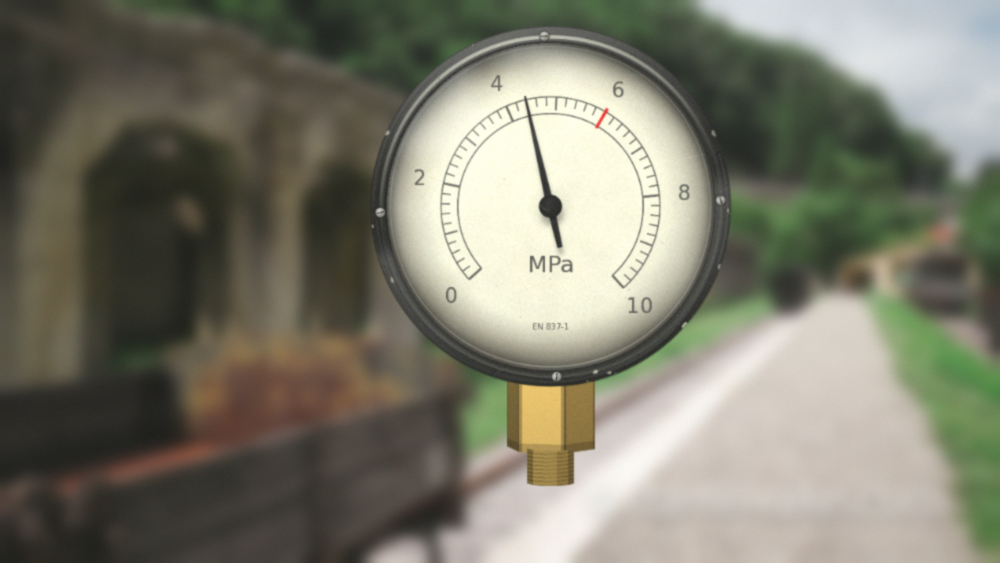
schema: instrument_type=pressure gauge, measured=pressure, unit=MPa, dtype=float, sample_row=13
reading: 4.4
